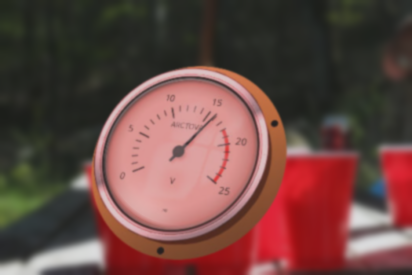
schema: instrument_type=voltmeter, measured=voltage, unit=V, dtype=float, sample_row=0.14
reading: 16
